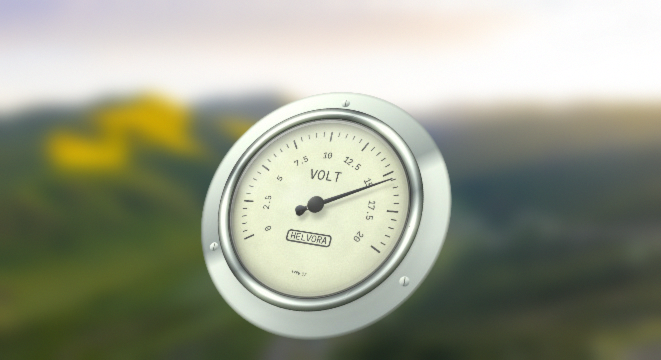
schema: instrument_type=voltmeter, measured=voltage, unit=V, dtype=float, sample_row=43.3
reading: 15.5
